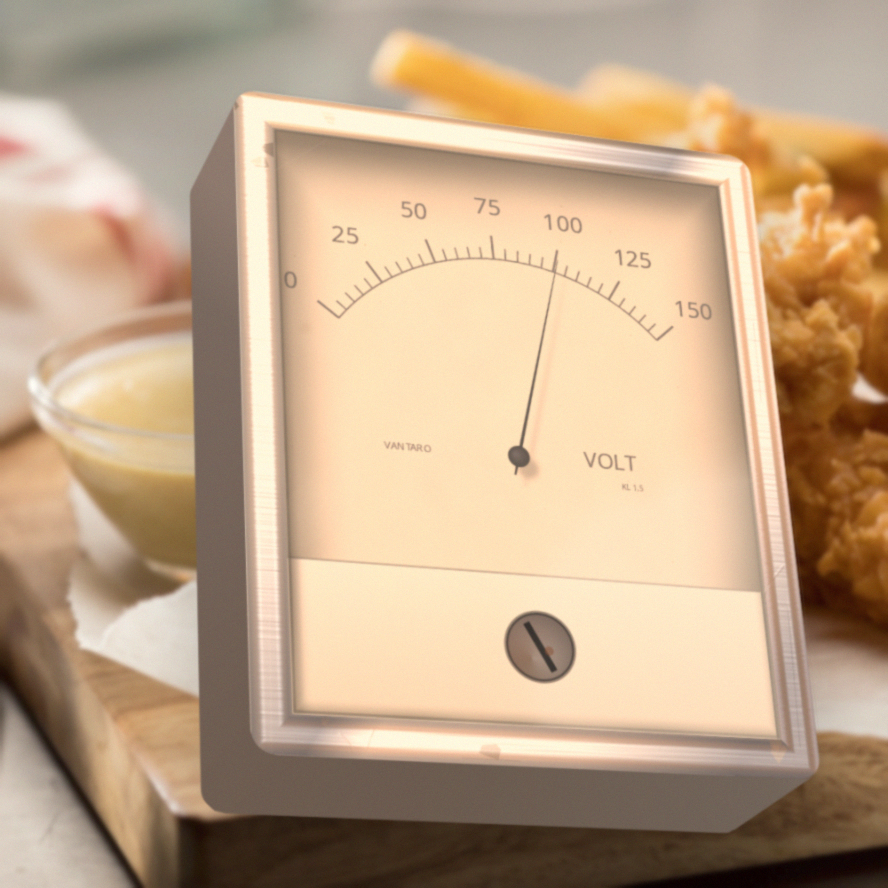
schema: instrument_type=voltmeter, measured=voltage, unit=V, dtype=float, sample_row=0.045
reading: 100
